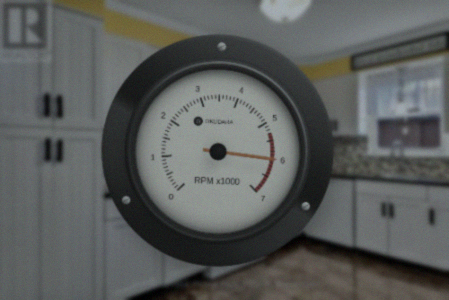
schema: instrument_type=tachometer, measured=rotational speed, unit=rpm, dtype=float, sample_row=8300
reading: 6000
